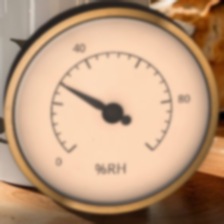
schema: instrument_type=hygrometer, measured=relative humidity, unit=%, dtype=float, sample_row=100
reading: 28
